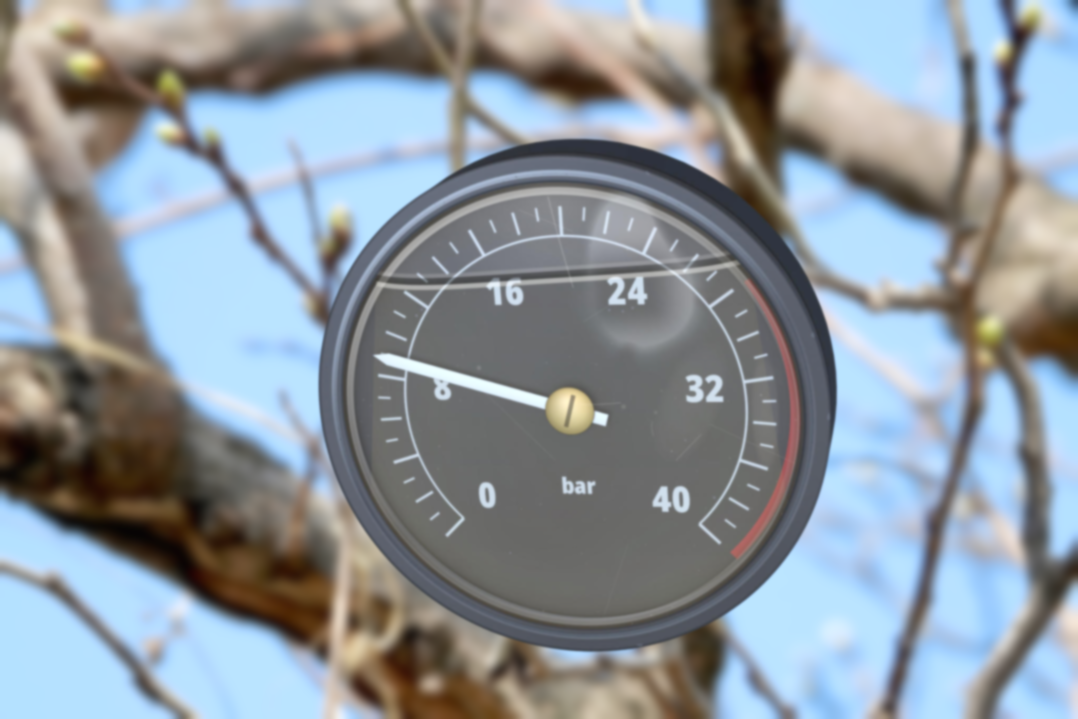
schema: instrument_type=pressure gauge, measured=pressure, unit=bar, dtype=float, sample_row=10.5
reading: 9
